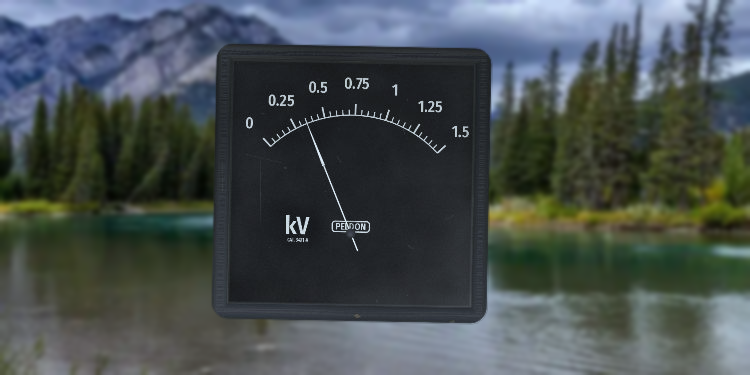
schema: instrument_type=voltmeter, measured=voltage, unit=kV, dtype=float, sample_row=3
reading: 0.35
